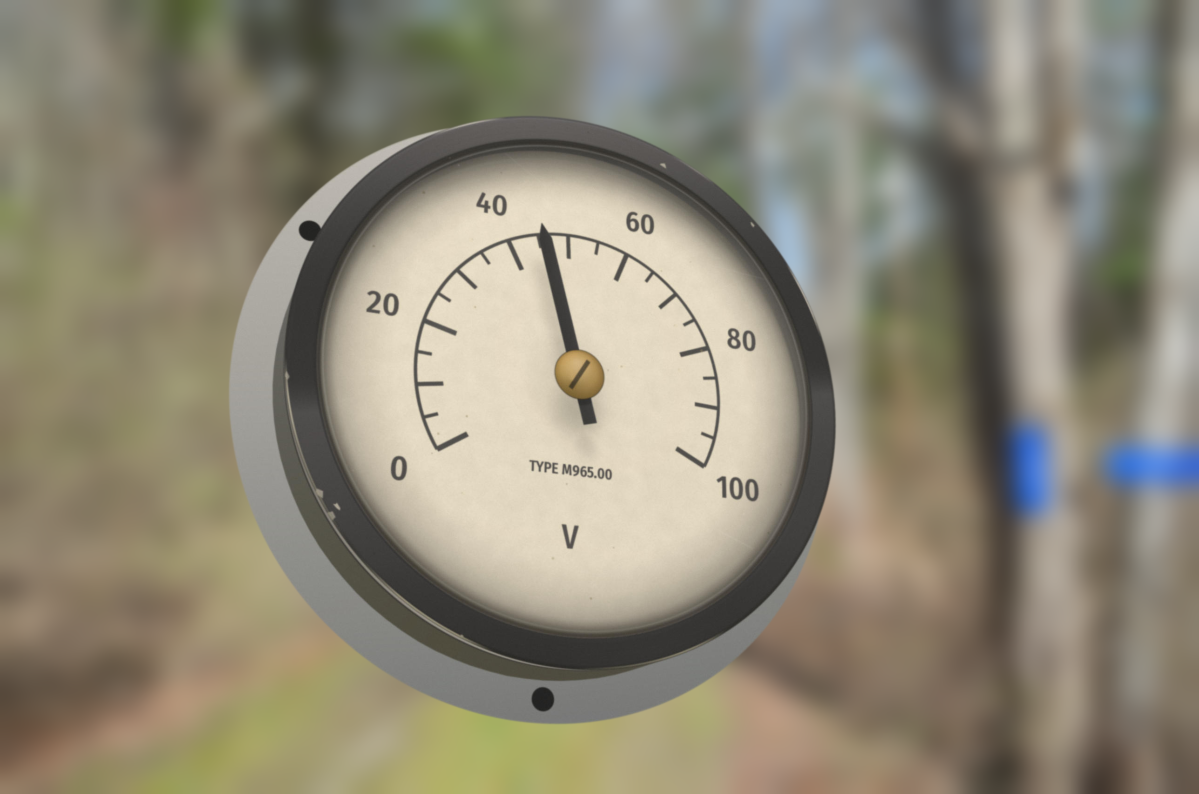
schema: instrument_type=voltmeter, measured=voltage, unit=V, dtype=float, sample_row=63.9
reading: 45
